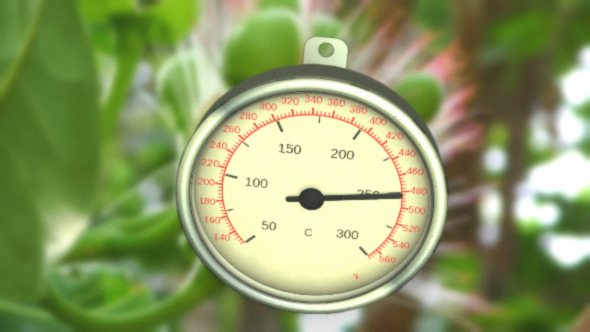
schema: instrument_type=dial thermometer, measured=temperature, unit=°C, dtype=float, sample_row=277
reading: 250
